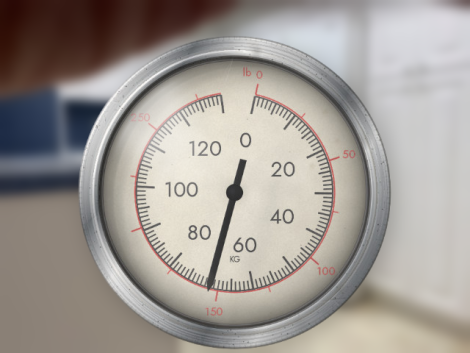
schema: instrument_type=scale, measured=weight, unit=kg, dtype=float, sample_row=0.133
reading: 70
